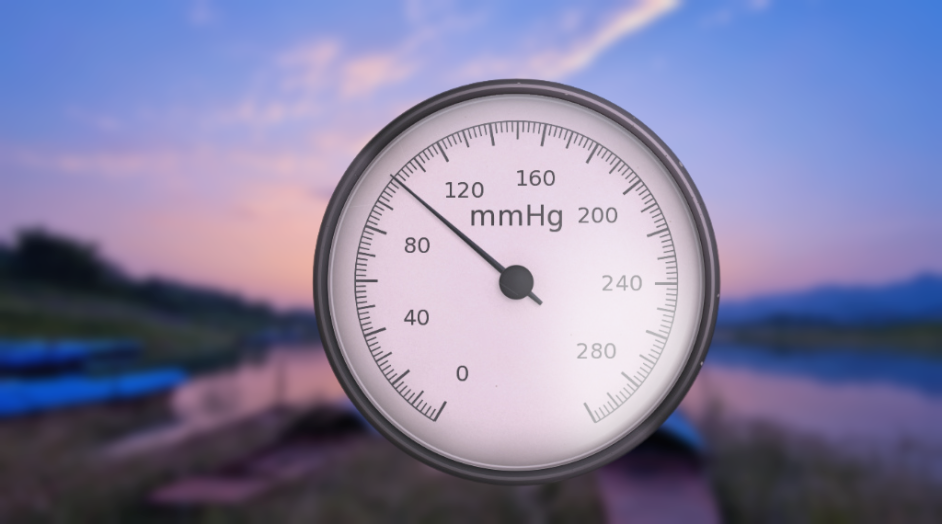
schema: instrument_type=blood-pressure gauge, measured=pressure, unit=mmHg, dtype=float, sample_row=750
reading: 100
